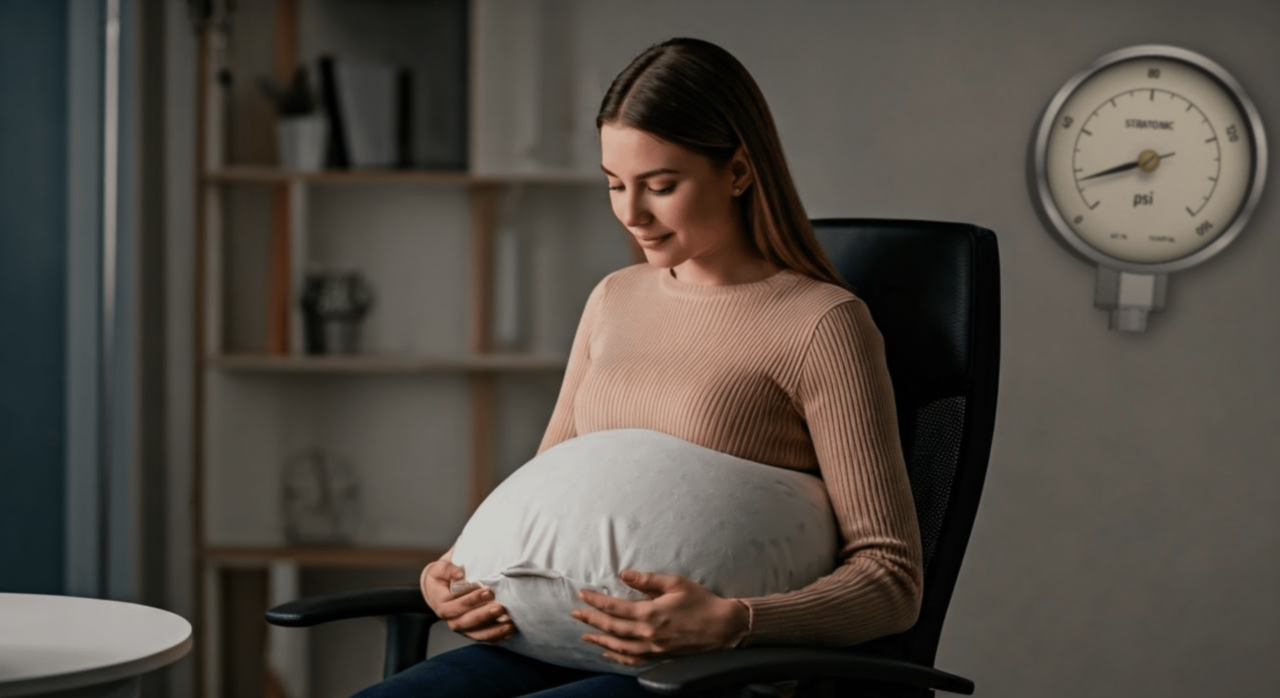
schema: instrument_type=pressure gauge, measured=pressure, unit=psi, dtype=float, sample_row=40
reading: 15
